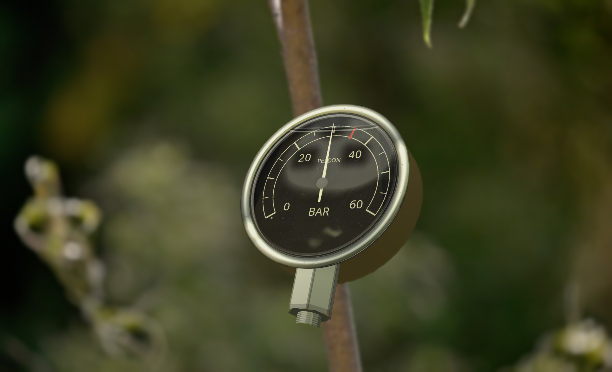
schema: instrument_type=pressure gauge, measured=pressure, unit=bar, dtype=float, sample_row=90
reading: 30
